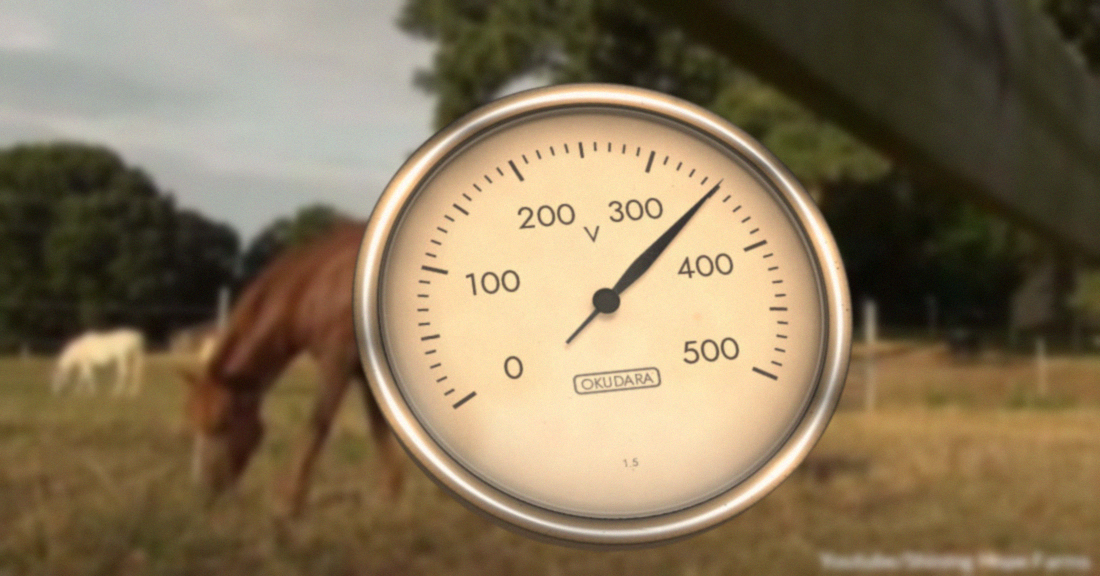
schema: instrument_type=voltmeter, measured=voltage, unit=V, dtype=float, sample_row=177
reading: 350
